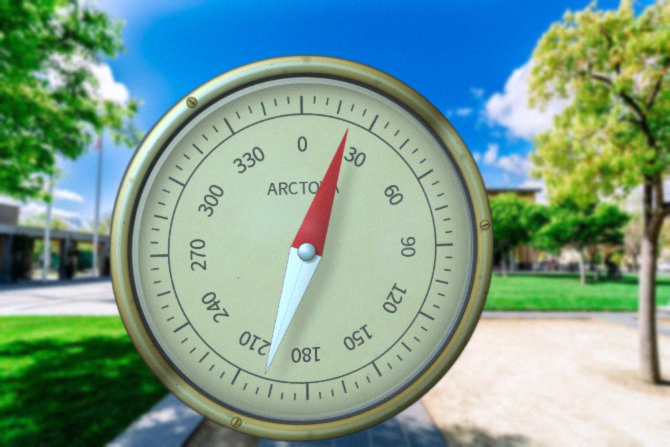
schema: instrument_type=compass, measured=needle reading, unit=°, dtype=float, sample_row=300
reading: 20
